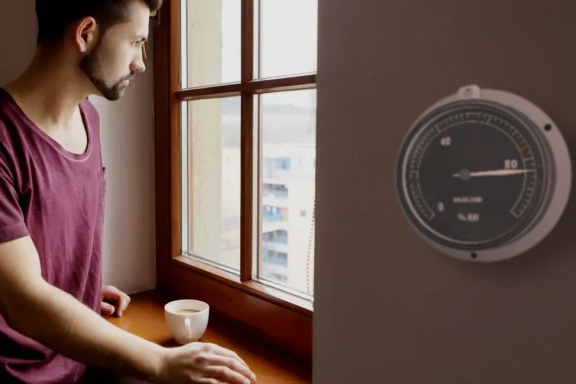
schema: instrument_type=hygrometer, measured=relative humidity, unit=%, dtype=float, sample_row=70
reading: 84
